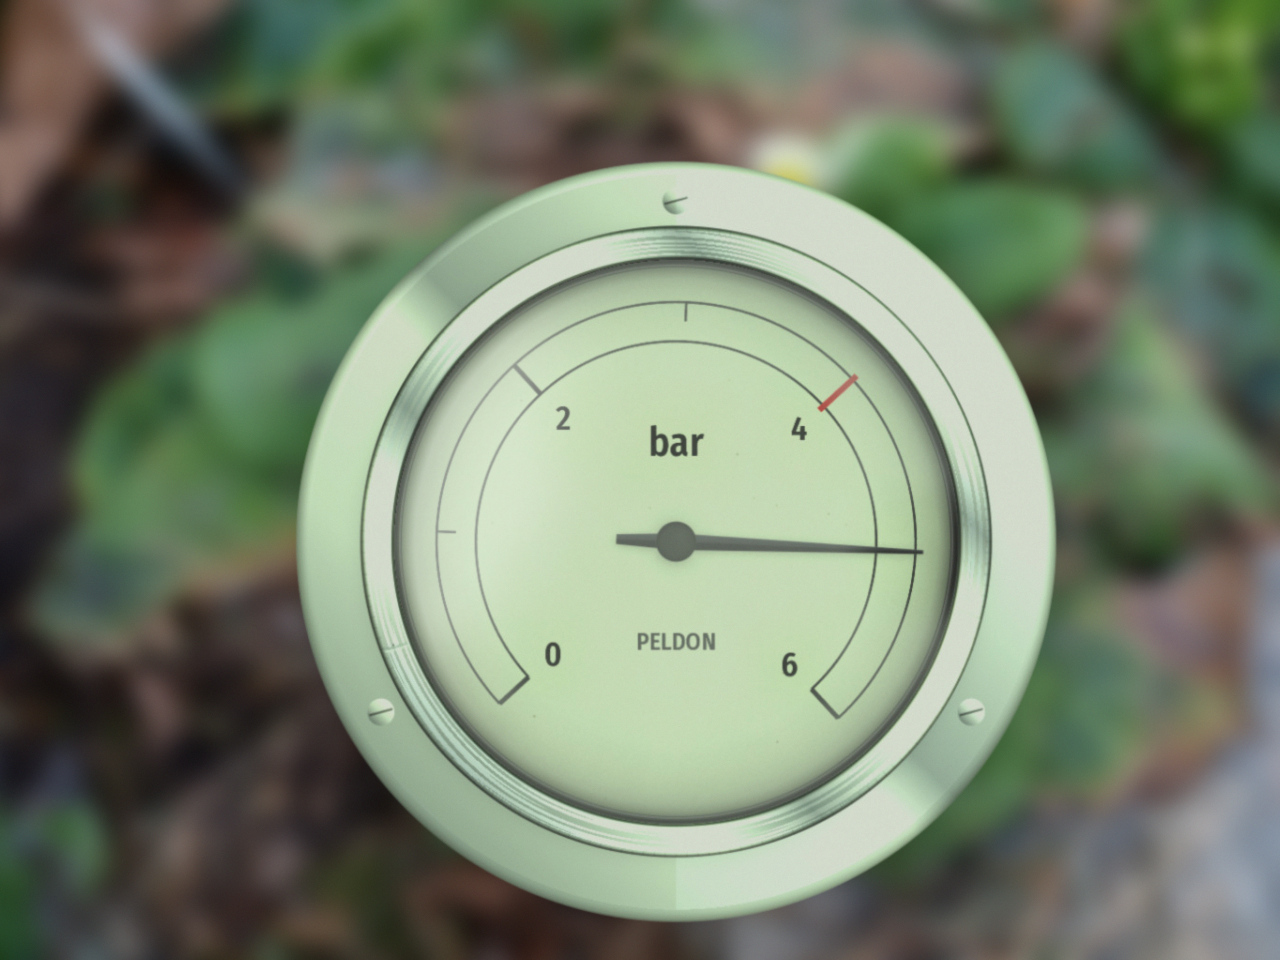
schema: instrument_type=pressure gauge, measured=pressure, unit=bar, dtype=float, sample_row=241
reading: 5
